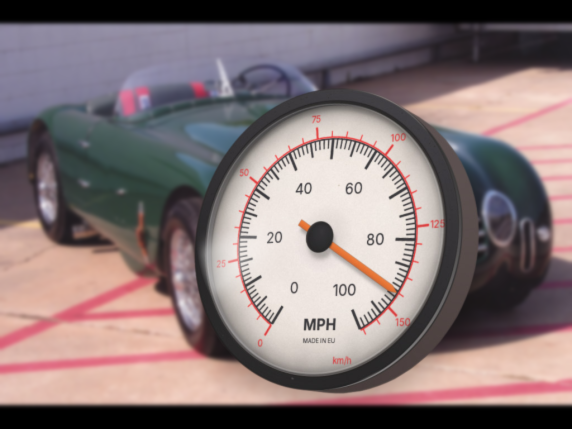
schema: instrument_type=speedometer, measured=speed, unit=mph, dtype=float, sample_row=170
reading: 90
